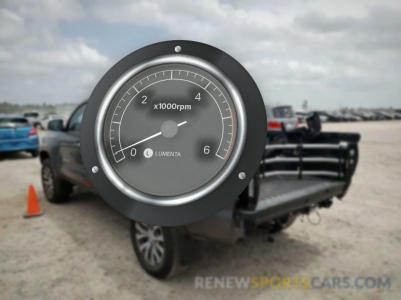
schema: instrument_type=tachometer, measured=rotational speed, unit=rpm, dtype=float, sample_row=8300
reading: 200
